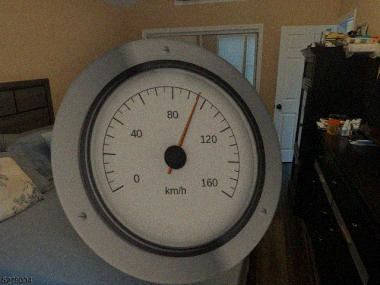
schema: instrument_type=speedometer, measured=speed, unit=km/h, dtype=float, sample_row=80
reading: 95
